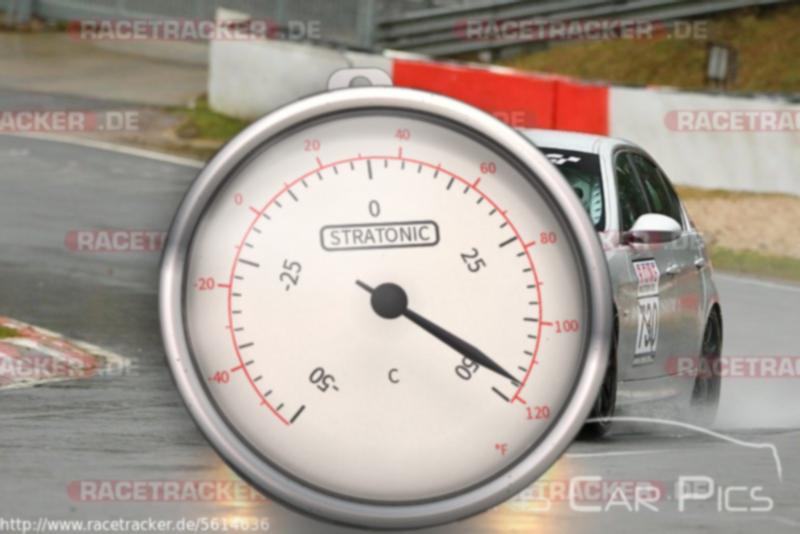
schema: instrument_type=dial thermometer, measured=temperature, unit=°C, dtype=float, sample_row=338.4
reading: 47.5
